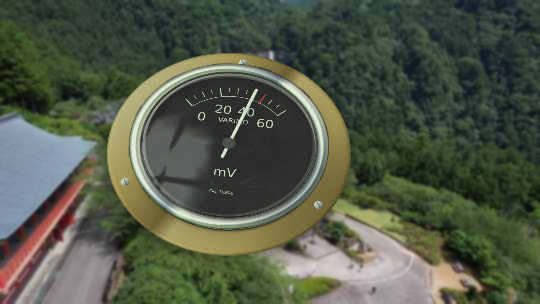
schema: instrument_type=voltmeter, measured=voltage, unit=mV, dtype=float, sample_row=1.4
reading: 40
